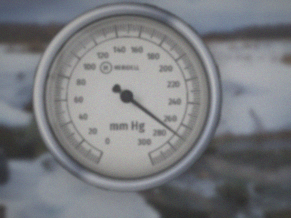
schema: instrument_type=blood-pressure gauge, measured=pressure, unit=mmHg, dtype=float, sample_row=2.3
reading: 270
